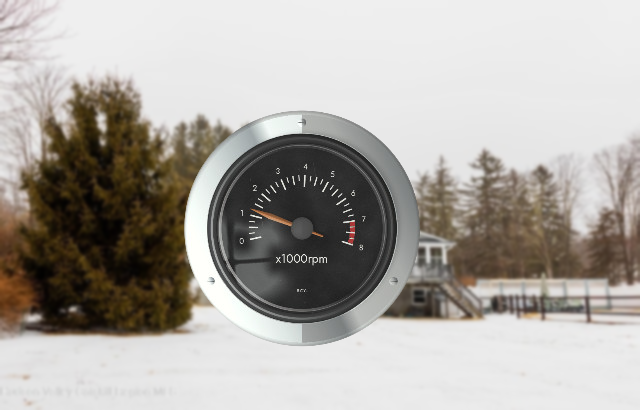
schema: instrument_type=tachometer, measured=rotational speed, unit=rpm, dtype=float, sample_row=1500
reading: 1250
